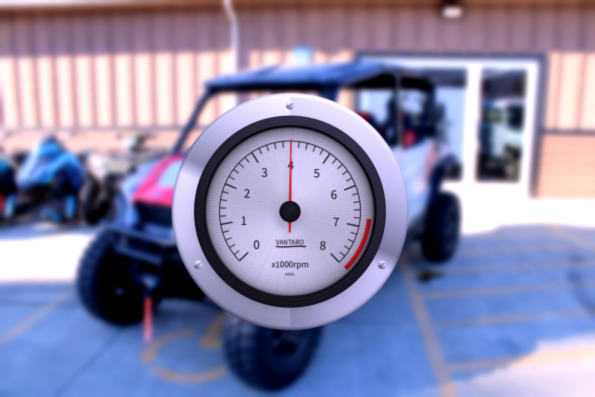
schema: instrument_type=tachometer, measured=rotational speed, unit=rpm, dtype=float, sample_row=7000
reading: 4000
